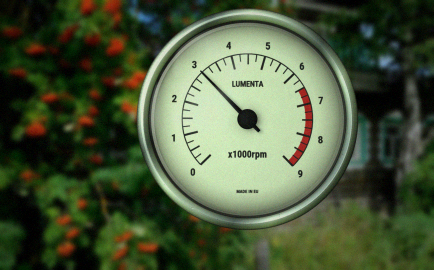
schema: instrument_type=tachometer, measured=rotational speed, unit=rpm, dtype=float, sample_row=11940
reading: 3000
